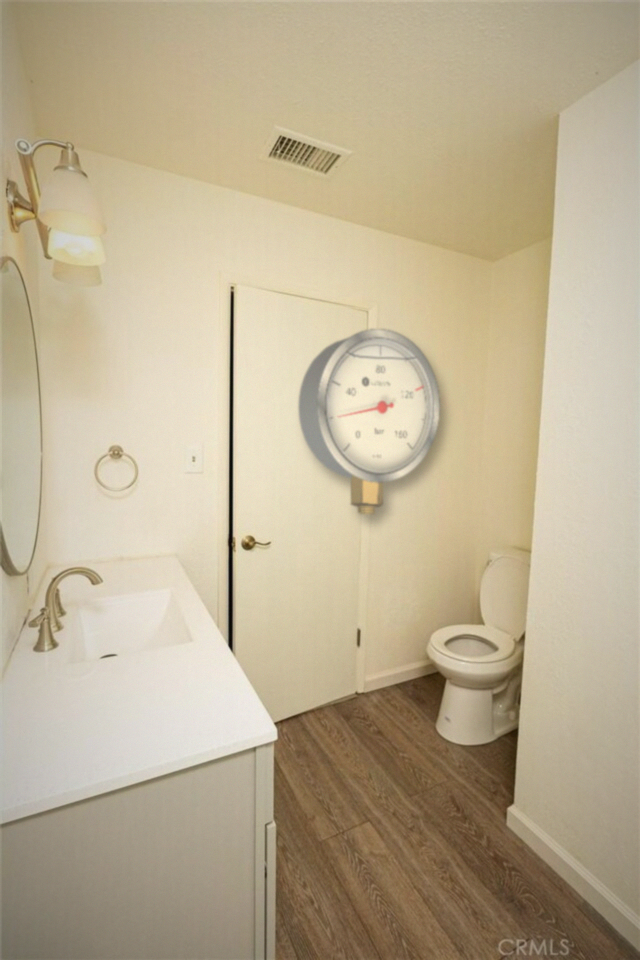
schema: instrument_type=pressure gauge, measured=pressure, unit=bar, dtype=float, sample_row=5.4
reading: 20
